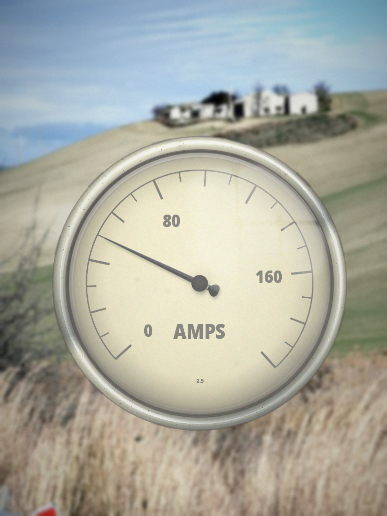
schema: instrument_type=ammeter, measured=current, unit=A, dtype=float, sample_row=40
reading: 50
